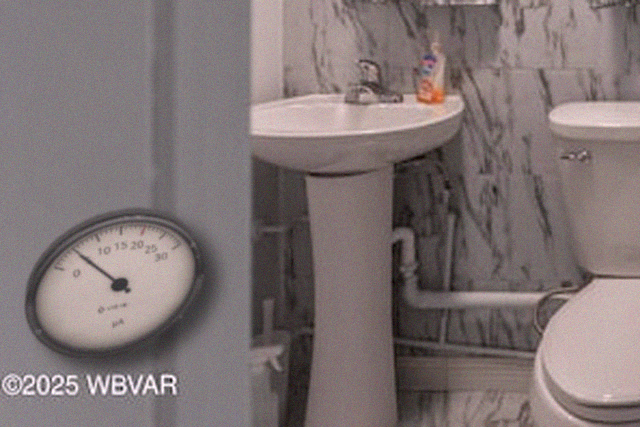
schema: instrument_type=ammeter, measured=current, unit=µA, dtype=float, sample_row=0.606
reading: 5
